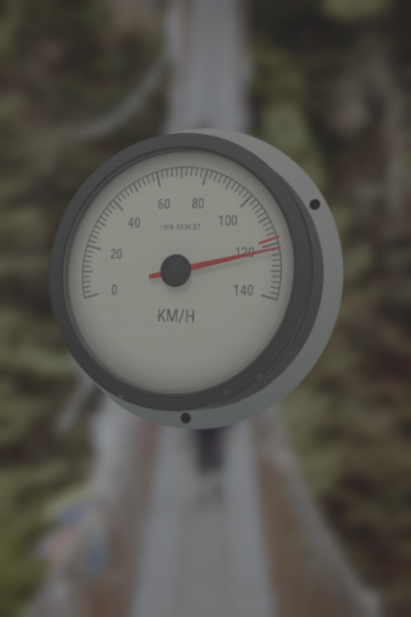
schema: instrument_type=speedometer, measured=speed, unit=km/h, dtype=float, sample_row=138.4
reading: 122
